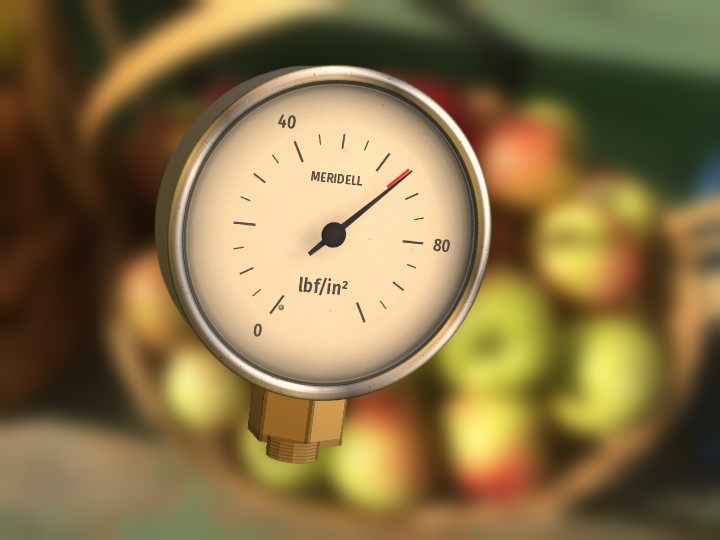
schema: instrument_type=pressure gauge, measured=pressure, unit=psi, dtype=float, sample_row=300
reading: 65
